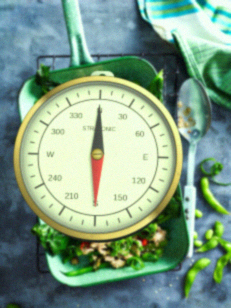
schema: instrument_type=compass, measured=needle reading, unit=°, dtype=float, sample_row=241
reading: 180
